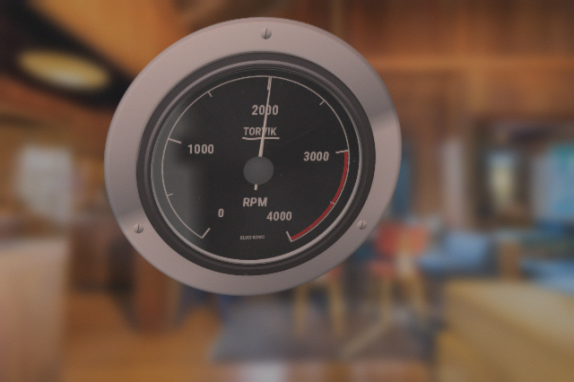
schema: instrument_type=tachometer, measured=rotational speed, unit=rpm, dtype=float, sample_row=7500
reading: 2000
